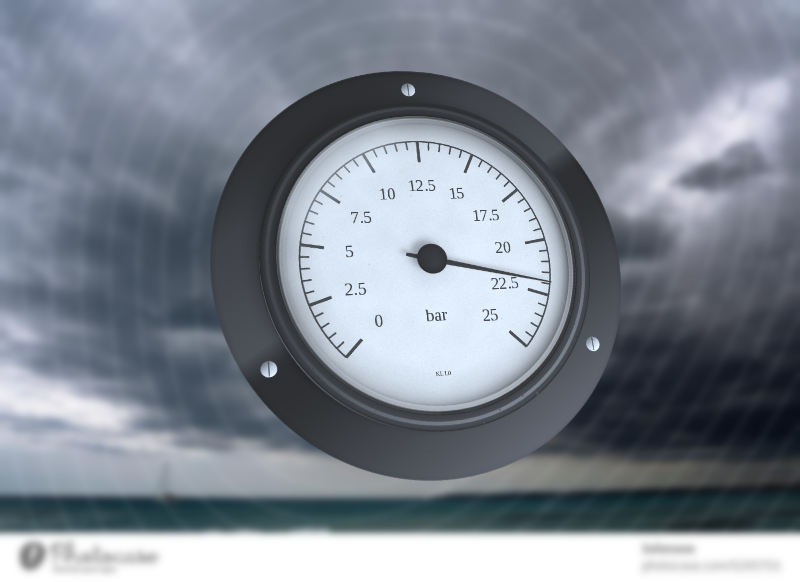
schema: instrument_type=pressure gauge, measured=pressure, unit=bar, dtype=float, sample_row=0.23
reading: 22
